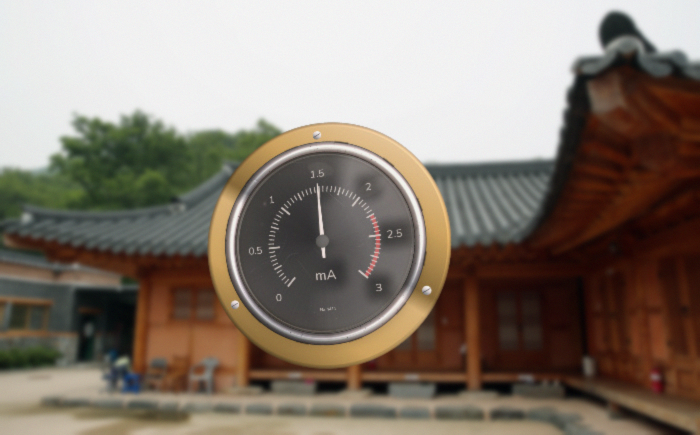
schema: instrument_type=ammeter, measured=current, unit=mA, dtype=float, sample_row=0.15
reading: 1.5
